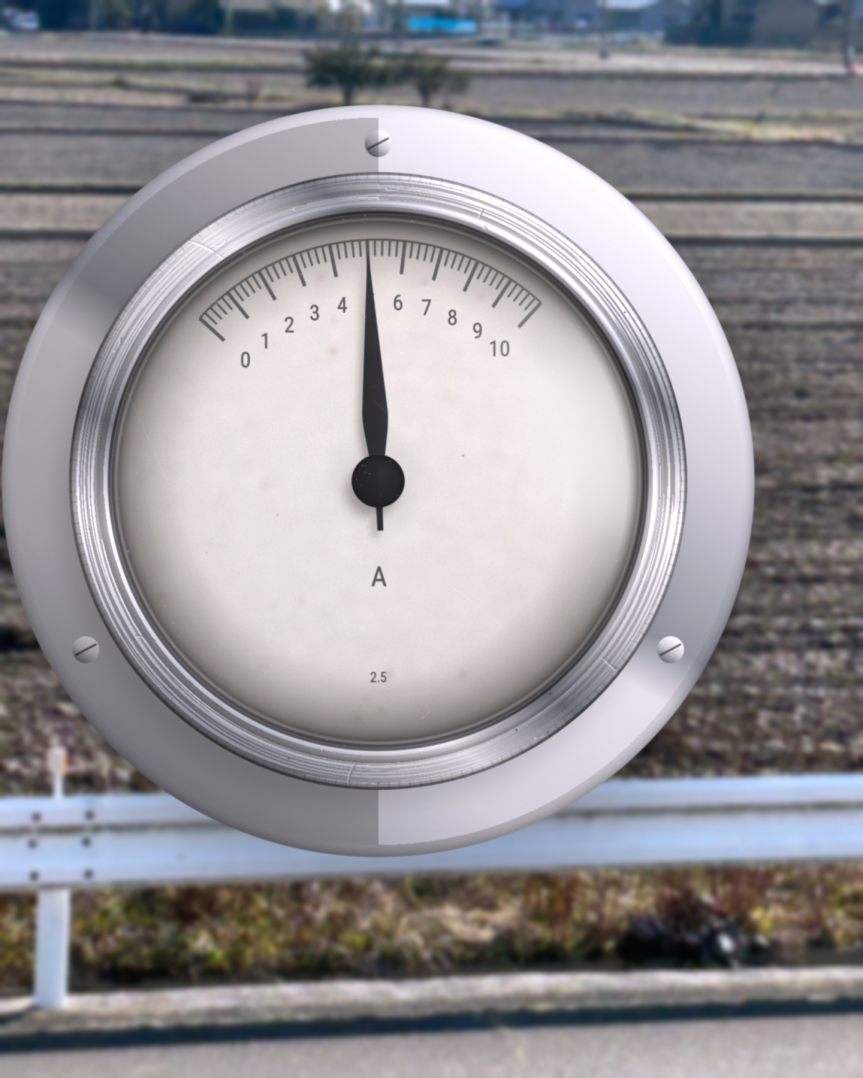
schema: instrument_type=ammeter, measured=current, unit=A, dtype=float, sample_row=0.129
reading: 5
